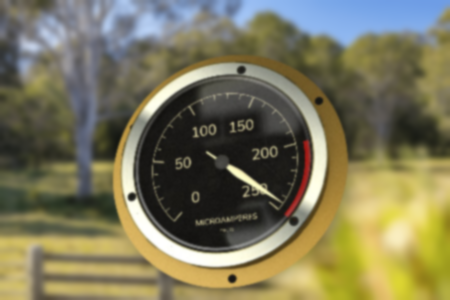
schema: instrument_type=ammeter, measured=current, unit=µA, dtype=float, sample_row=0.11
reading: 245
